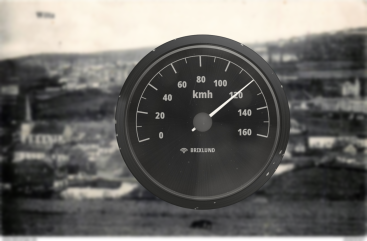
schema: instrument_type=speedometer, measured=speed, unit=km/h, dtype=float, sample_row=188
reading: 120
